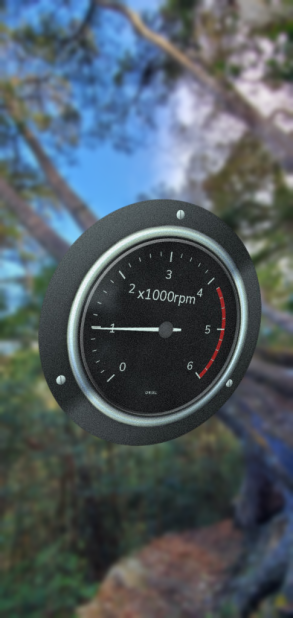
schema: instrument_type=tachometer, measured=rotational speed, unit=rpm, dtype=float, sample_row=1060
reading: 1000
